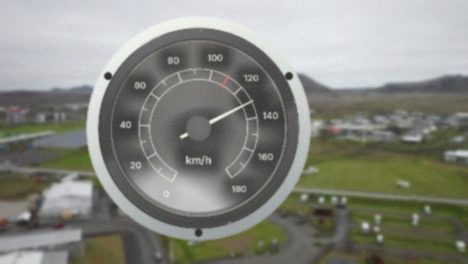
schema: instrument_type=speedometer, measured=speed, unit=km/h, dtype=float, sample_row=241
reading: 130
